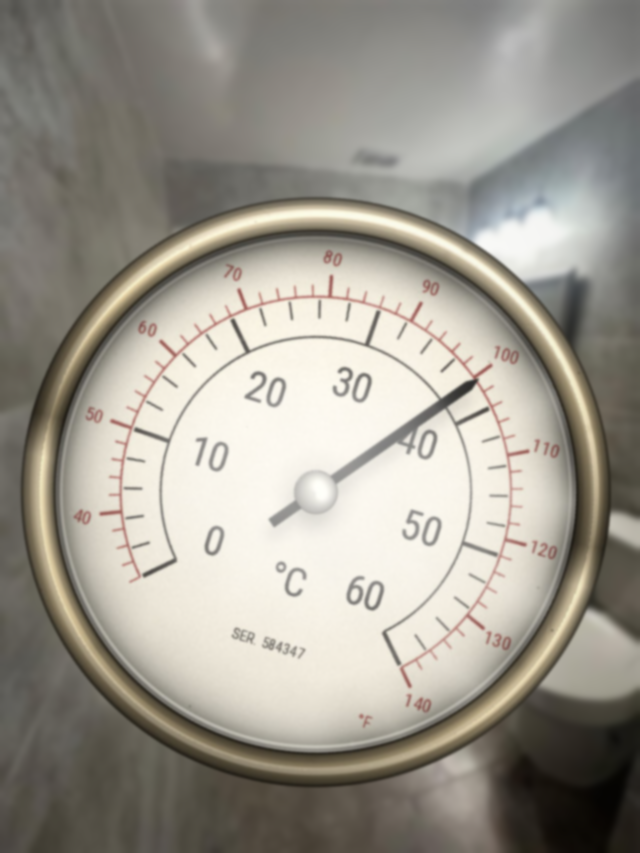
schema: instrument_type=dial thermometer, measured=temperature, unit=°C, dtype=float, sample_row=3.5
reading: 38
